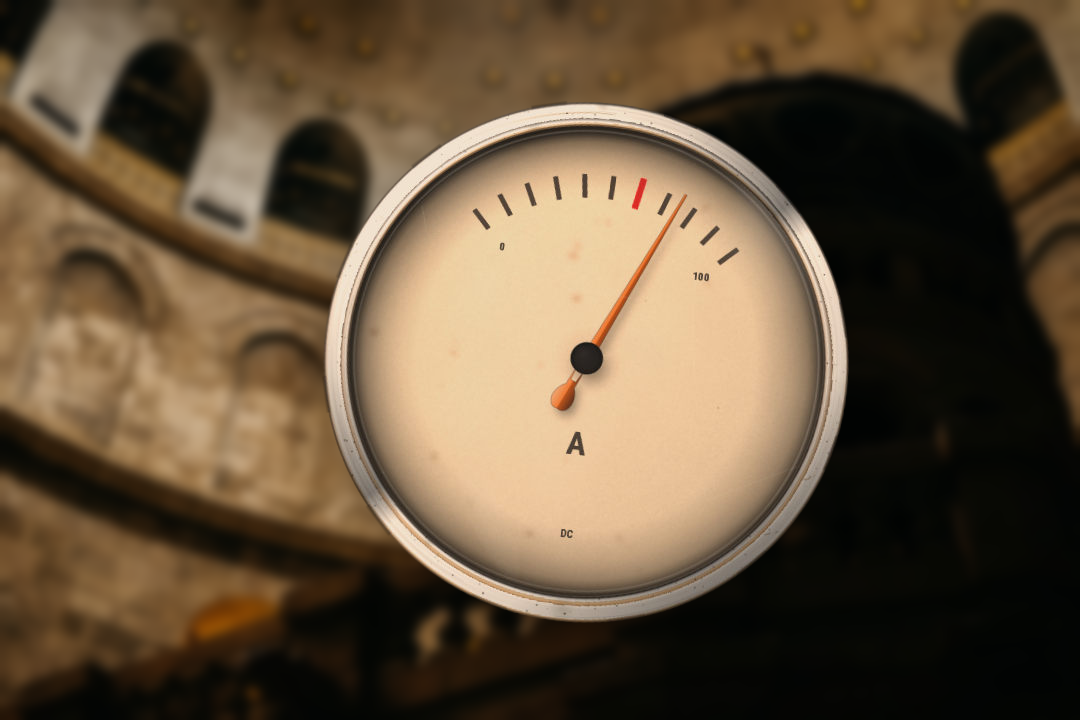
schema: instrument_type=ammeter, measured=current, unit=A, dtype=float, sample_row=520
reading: 75
